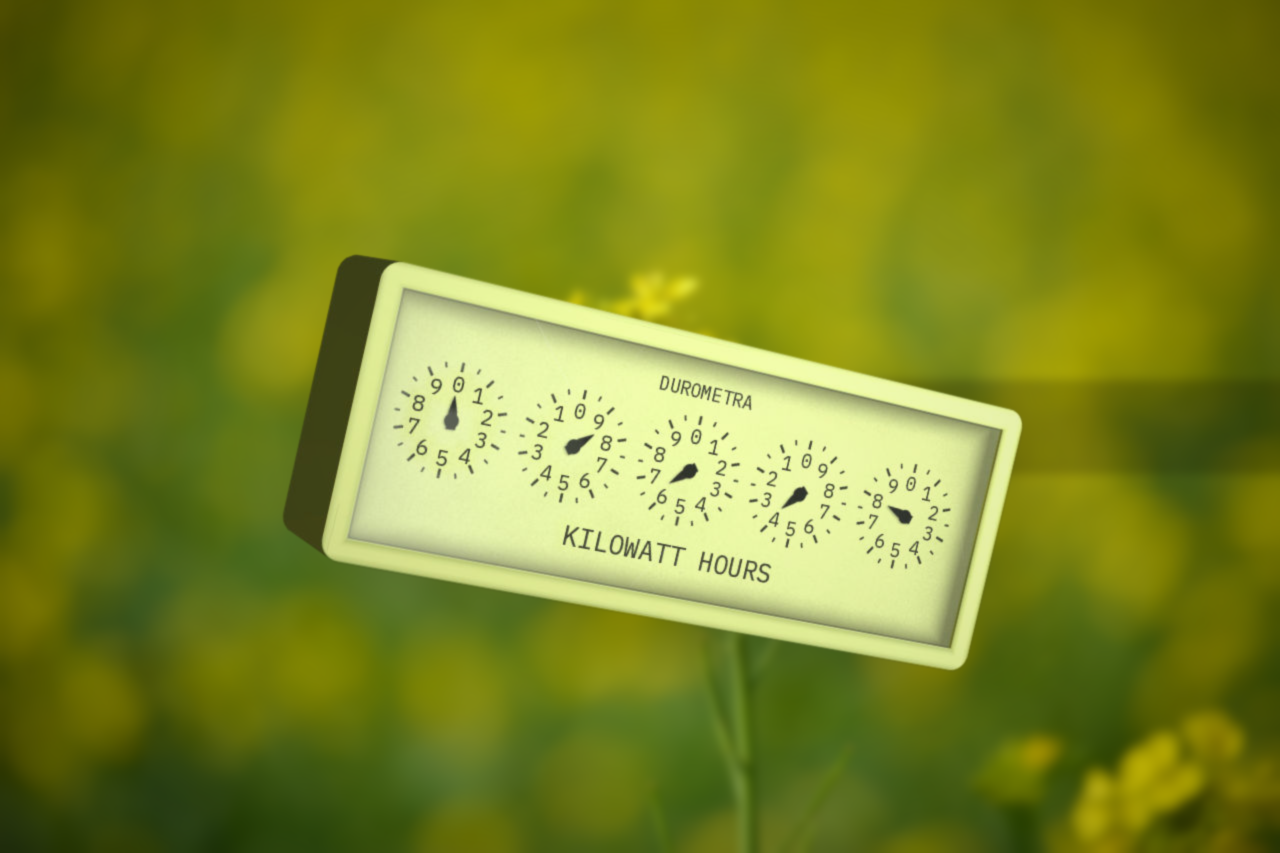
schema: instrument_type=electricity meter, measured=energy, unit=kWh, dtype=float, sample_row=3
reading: 98638
